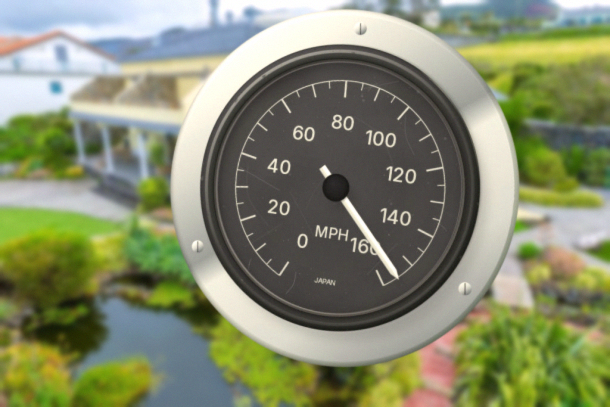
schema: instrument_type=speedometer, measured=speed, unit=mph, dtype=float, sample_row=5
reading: 155
